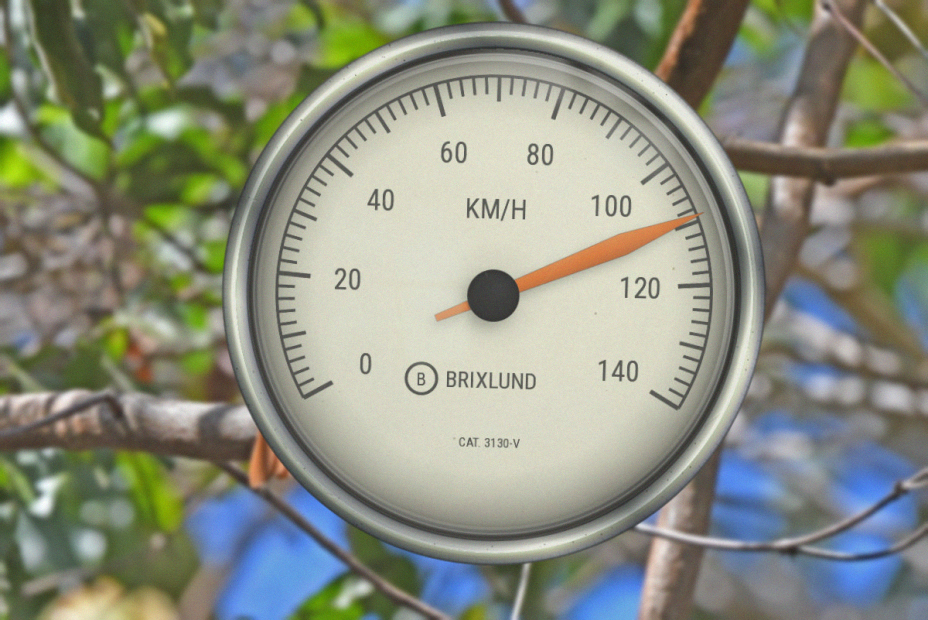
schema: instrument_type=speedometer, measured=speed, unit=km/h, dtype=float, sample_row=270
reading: 109
